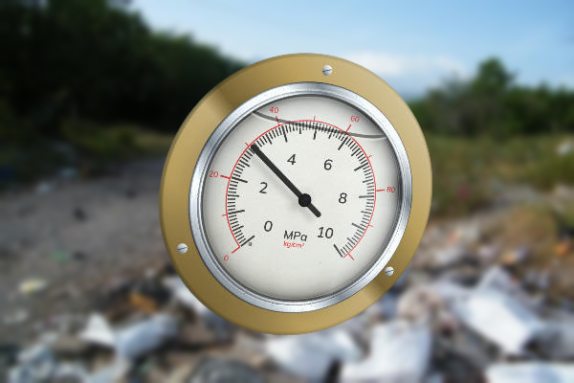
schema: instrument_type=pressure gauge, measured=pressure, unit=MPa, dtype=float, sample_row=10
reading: 3
